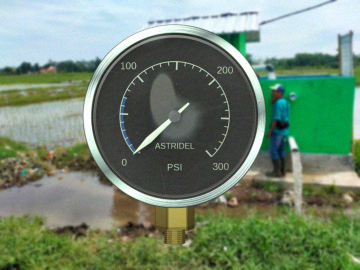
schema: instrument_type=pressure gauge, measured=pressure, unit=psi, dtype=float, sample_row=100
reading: 0
